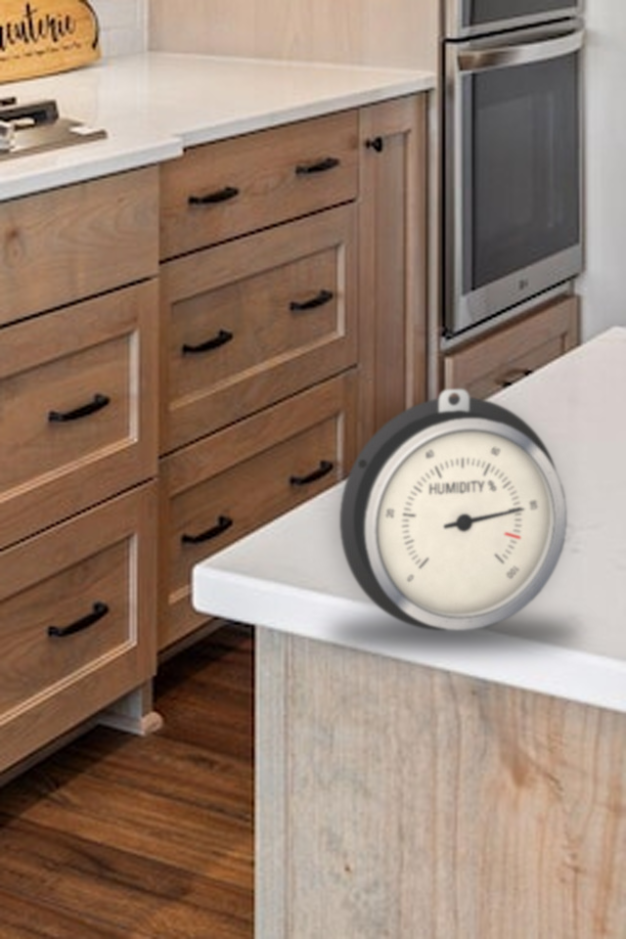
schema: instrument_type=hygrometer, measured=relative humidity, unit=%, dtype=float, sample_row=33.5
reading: 80
